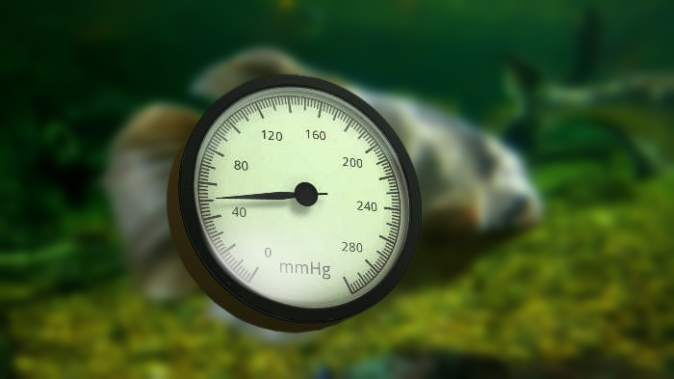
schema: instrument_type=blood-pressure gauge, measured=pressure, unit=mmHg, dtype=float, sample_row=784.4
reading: 50
